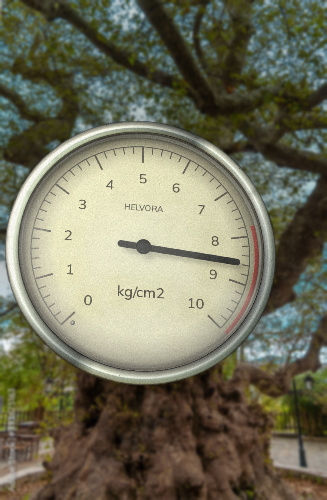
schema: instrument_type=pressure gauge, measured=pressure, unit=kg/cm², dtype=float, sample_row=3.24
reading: 8.6
